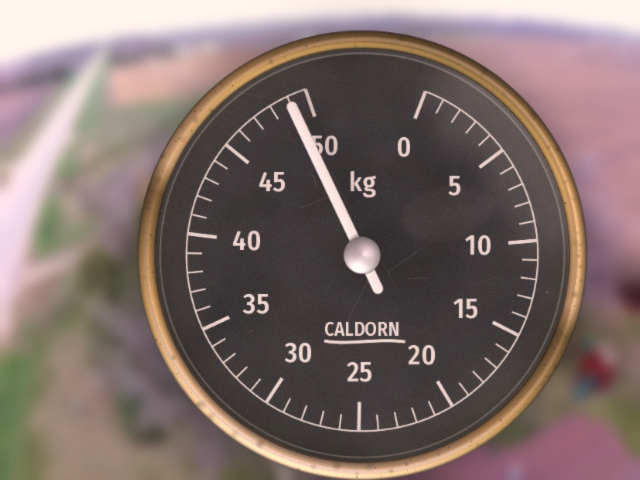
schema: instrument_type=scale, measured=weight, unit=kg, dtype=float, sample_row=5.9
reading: 49
